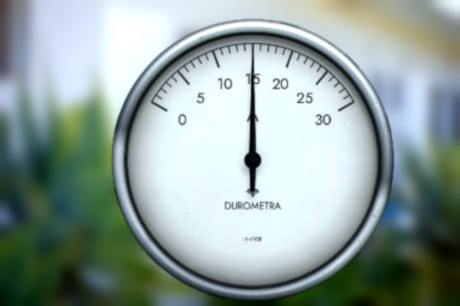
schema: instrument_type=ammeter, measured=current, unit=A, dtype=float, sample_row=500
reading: 15
